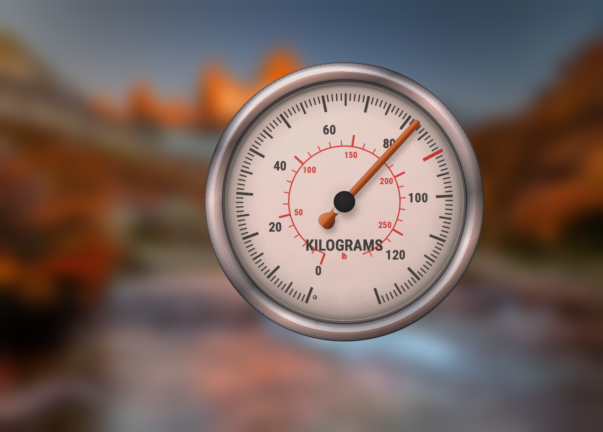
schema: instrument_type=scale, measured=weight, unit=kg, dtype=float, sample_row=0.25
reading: 82
